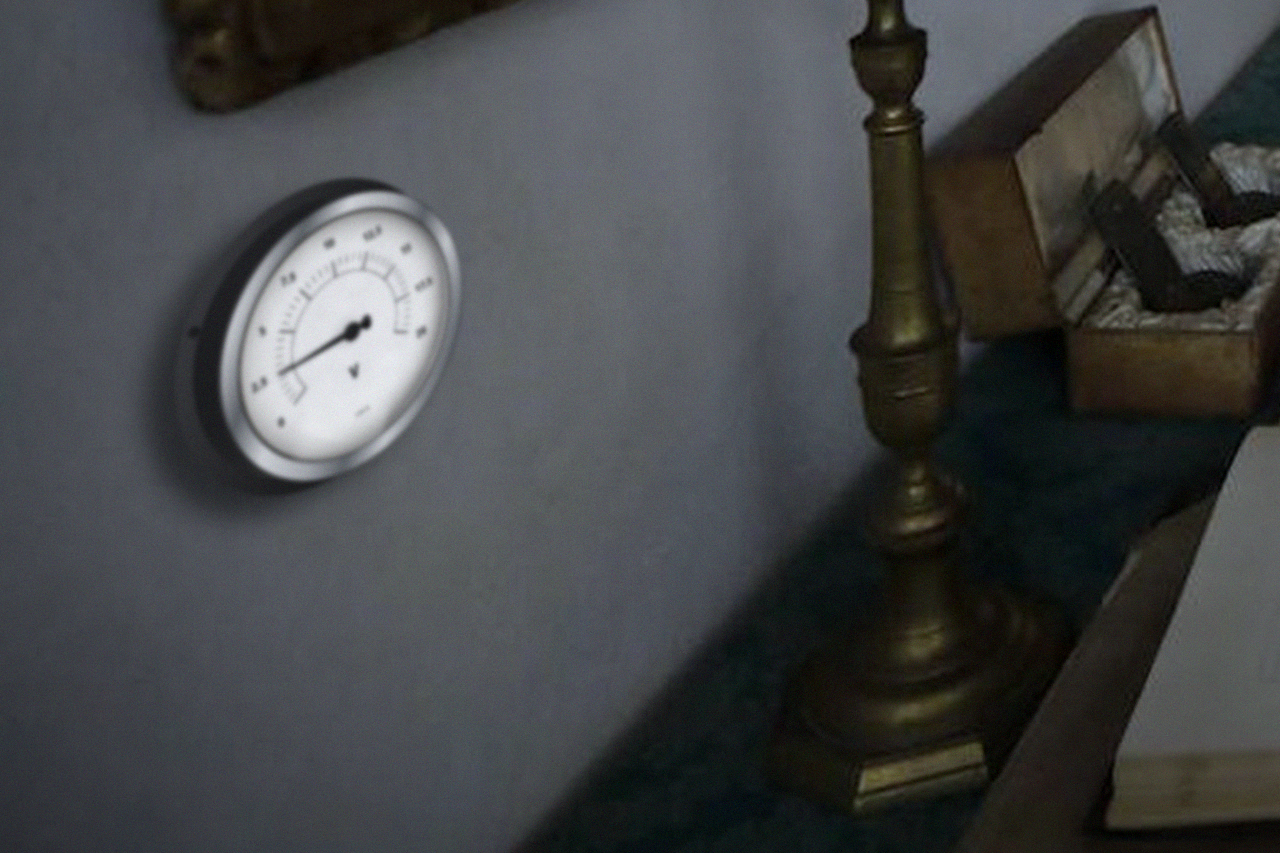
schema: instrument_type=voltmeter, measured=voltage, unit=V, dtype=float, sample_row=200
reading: 2.5
